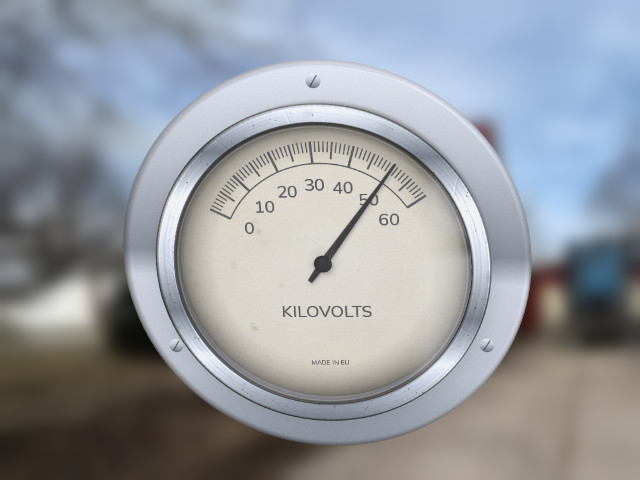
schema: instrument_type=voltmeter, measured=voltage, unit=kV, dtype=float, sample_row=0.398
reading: 50
